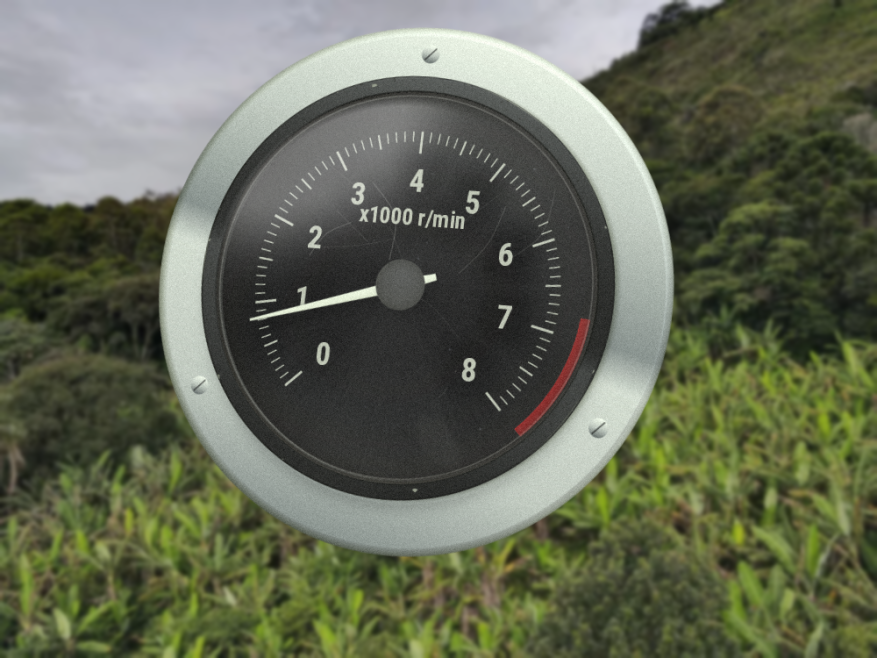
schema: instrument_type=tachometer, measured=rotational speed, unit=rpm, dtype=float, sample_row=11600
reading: 800
